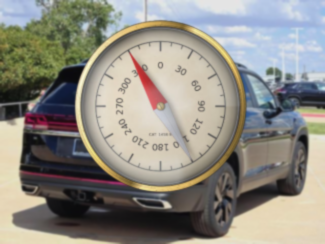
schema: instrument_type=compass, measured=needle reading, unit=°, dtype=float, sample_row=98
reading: 330
